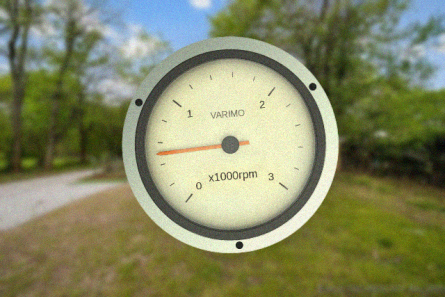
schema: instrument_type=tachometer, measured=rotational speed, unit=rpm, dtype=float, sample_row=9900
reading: 500
